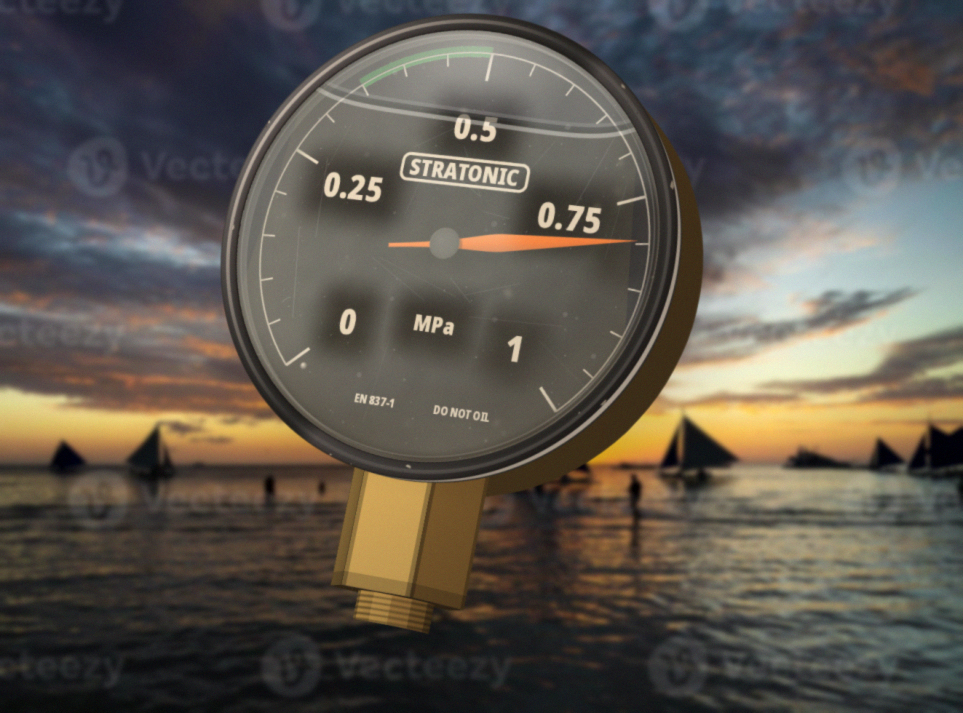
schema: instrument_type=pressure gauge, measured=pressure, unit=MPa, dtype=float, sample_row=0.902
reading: 0.8
